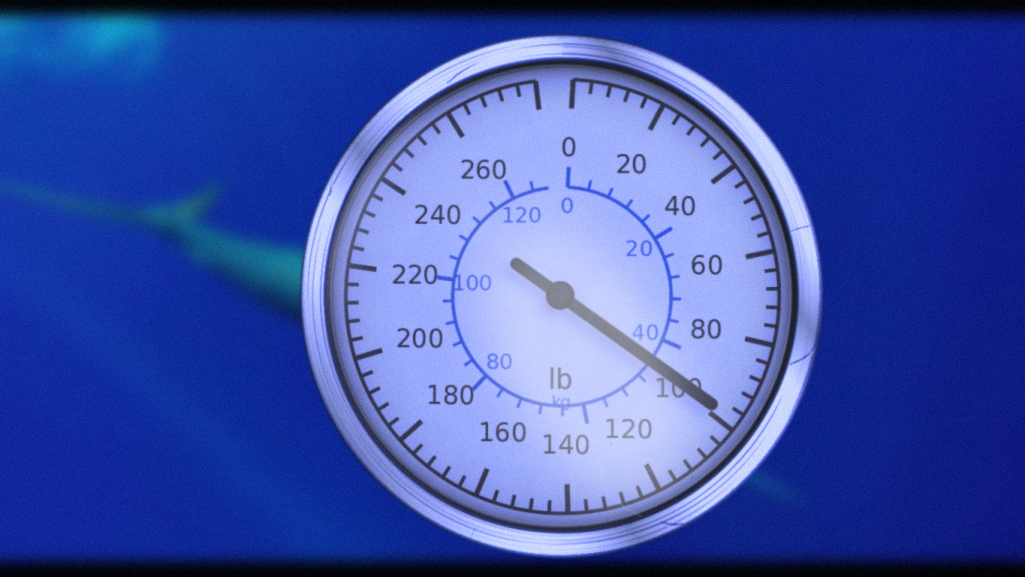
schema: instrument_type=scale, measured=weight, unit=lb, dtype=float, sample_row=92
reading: 98
